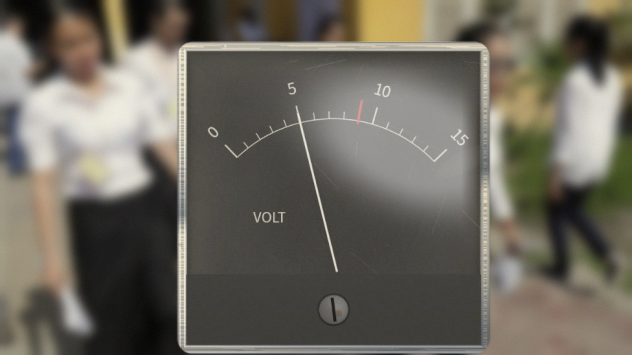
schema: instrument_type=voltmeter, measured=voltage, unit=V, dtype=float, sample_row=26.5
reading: 5
